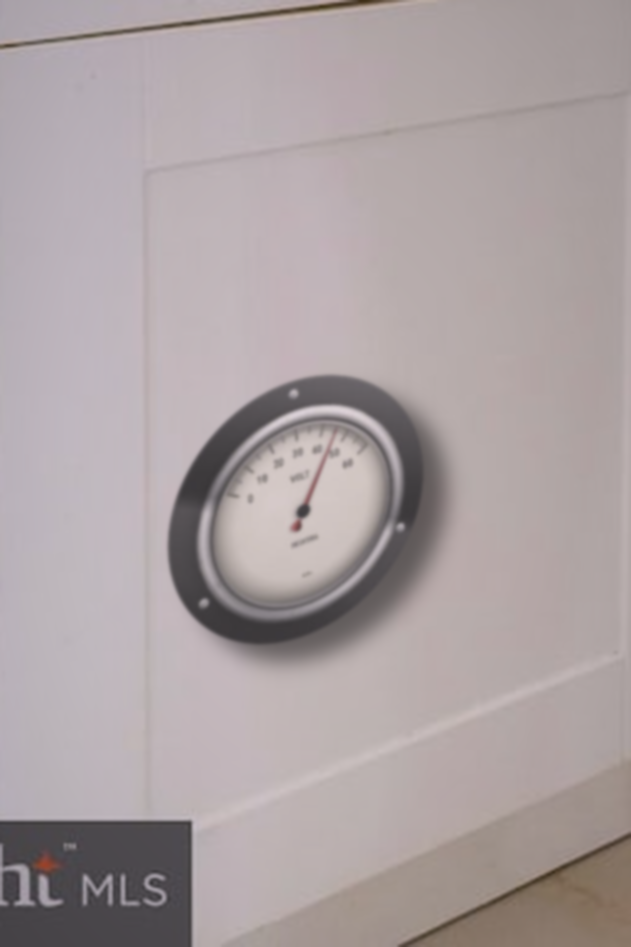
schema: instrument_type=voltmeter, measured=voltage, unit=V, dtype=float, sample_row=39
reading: 45
